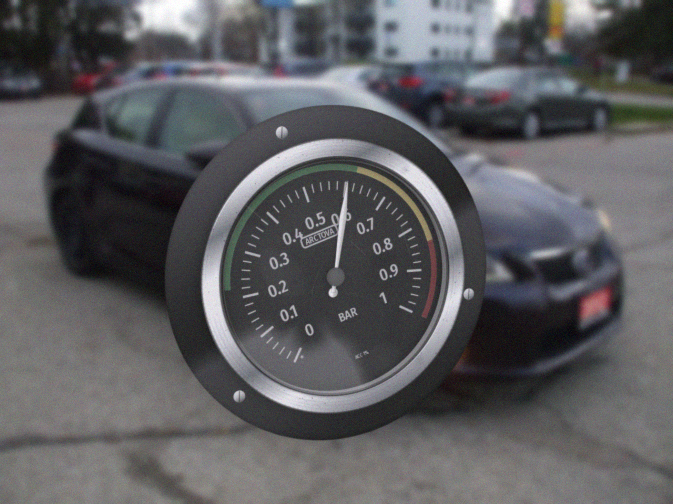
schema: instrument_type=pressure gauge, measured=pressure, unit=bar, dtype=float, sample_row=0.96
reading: 0.6
